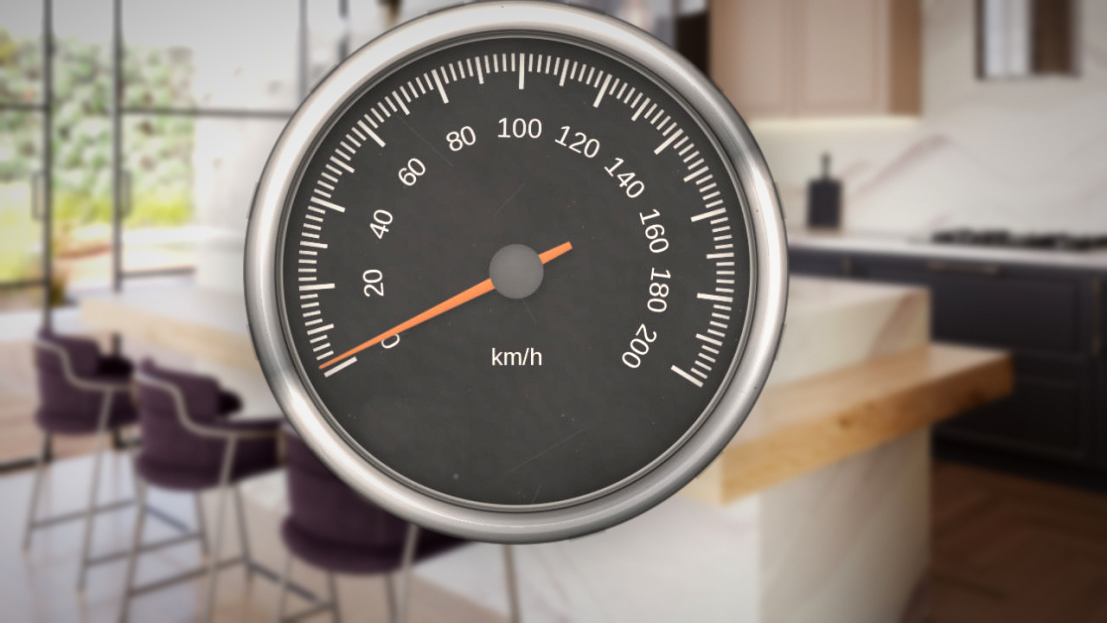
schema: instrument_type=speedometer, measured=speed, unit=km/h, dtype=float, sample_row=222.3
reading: 2
